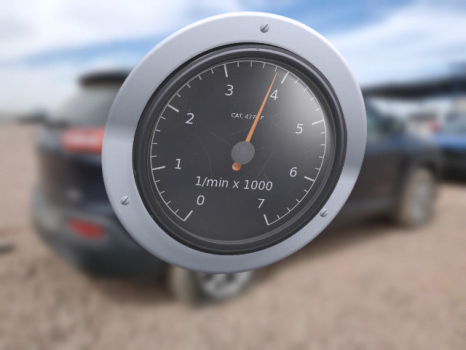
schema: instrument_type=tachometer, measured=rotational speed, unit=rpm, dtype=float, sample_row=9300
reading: 3800
